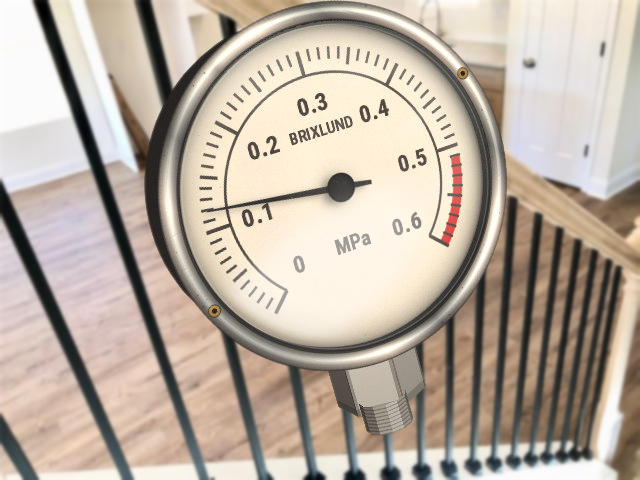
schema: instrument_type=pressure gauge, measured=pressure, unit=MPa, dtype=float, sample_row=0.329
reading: 0.12
